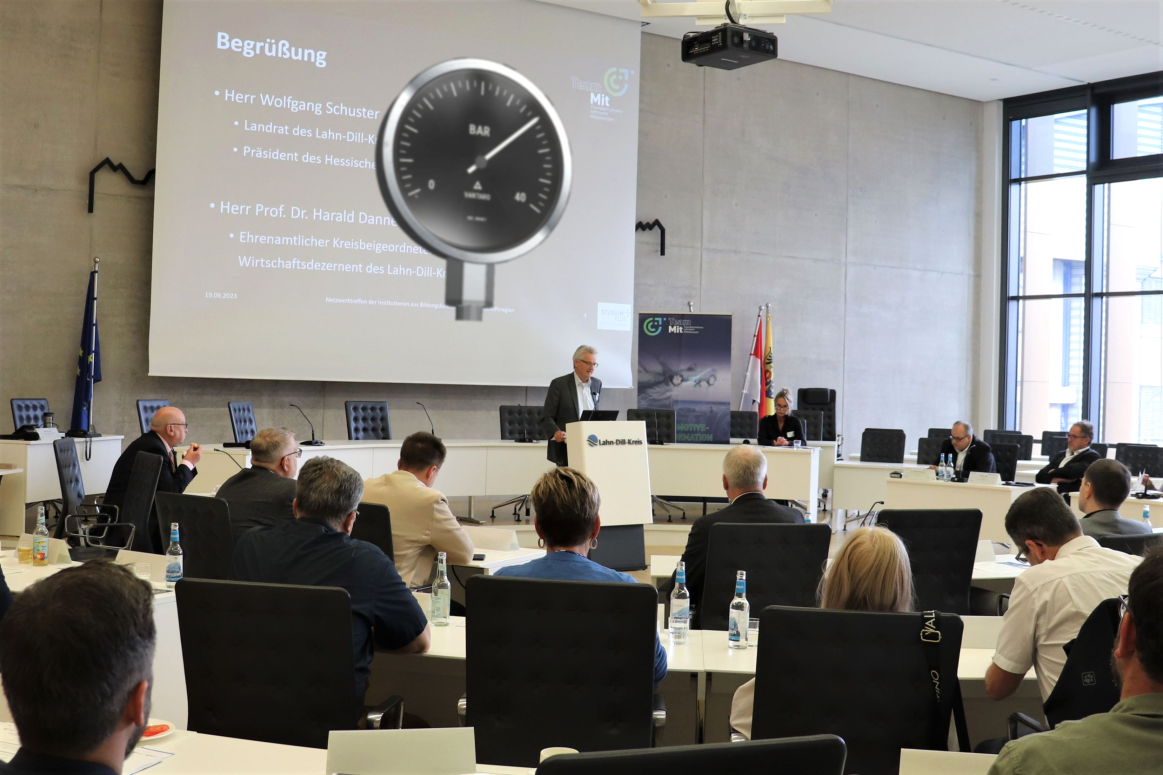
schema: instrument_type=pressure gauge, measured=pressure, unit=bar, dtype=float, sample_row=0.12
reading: 28
